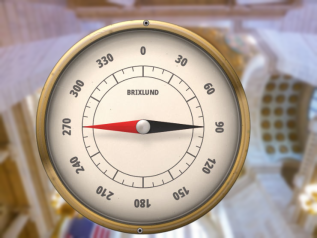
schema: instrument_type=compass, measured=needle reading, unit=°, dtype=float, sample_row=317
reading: 270
